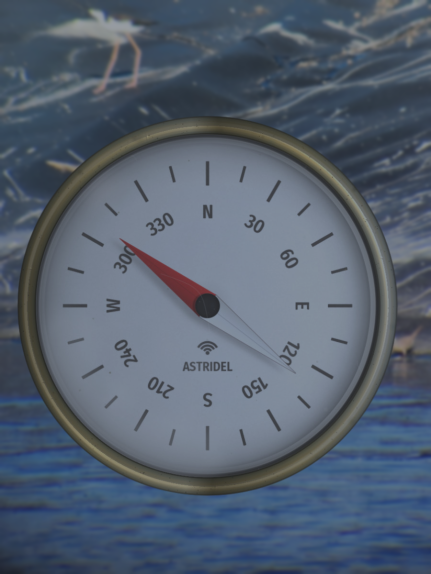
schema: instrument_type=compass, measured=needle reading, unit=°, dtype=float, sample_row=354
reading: 307.5
